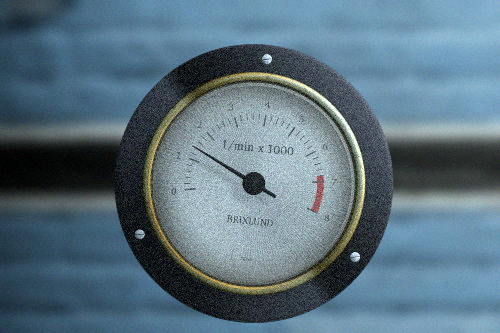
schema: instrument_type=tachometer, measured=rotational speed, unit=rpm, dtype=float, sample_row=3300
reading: 1400
